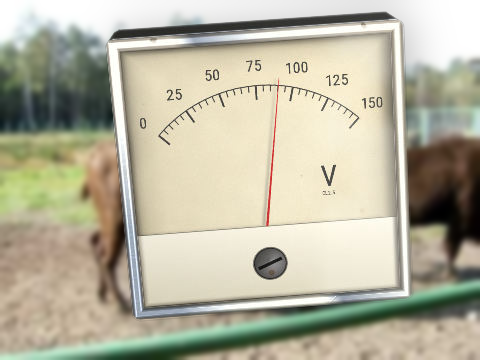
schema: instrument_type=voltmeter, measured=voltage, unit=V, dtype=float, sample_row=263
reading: 90
